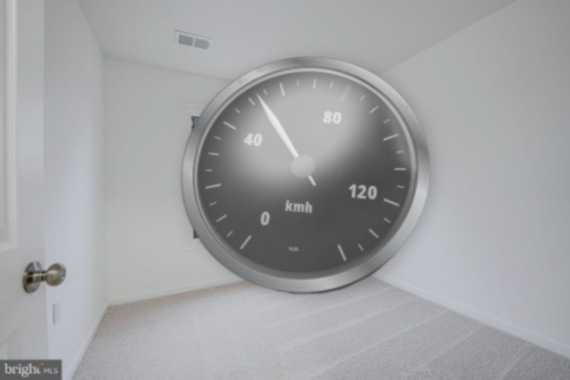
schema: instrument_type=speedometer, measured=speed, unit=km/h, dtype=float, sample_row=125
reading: 52.5
